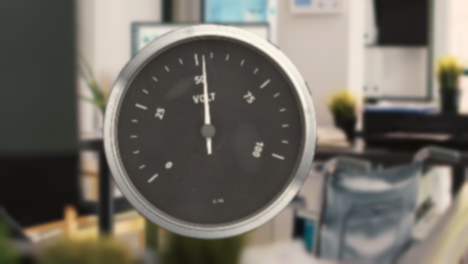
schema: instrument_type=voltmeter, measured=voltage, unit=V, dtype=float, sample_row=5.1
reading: 52.5
